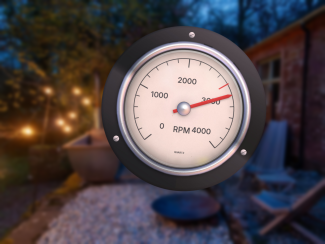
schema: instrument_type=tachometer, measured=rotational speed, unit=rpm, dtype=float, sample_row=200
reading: 3000
